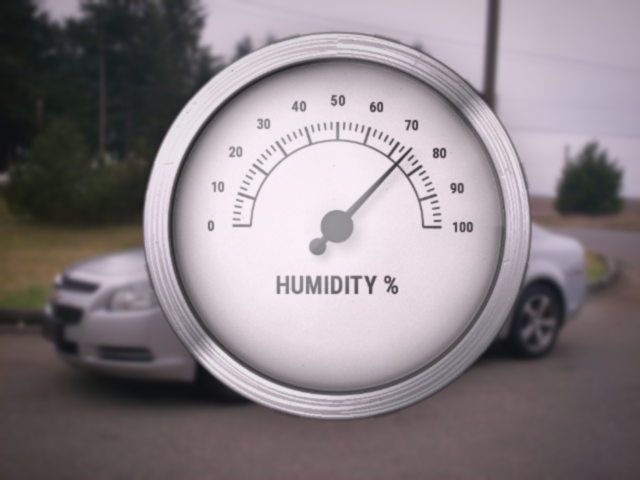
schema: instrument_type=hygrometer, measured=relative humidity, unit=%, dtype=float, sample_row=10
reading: 74
